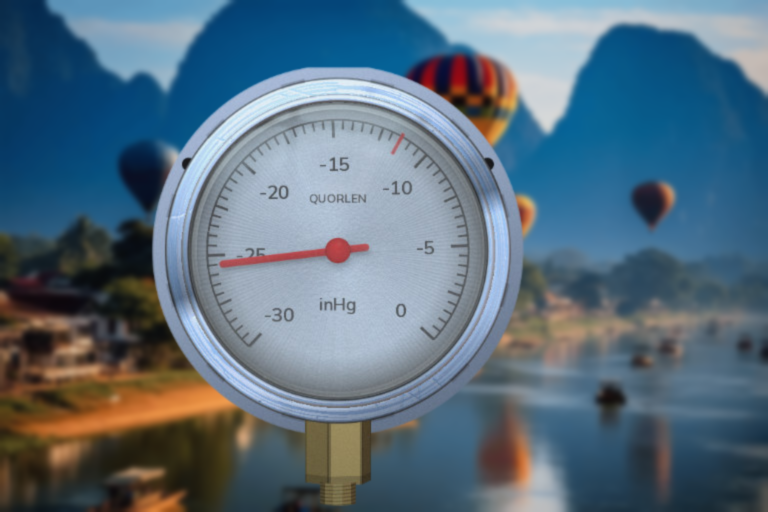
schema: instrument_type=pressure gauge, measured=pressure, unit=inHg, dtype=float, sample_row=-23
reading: -25.5
